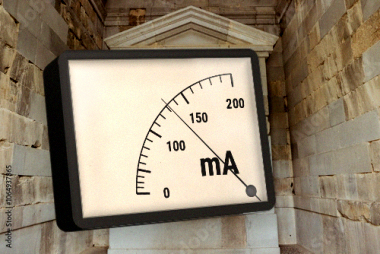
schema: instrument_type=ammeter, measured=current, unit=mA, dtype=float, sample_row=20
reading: 130
